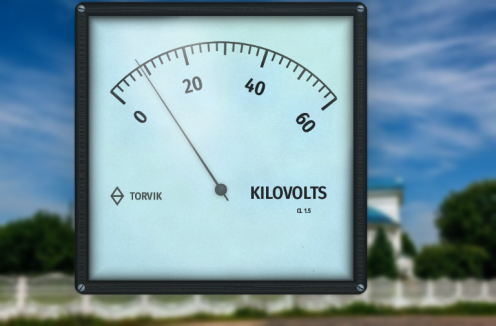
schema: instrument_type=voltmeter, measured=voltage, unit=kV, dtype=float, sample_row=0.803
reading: 9
